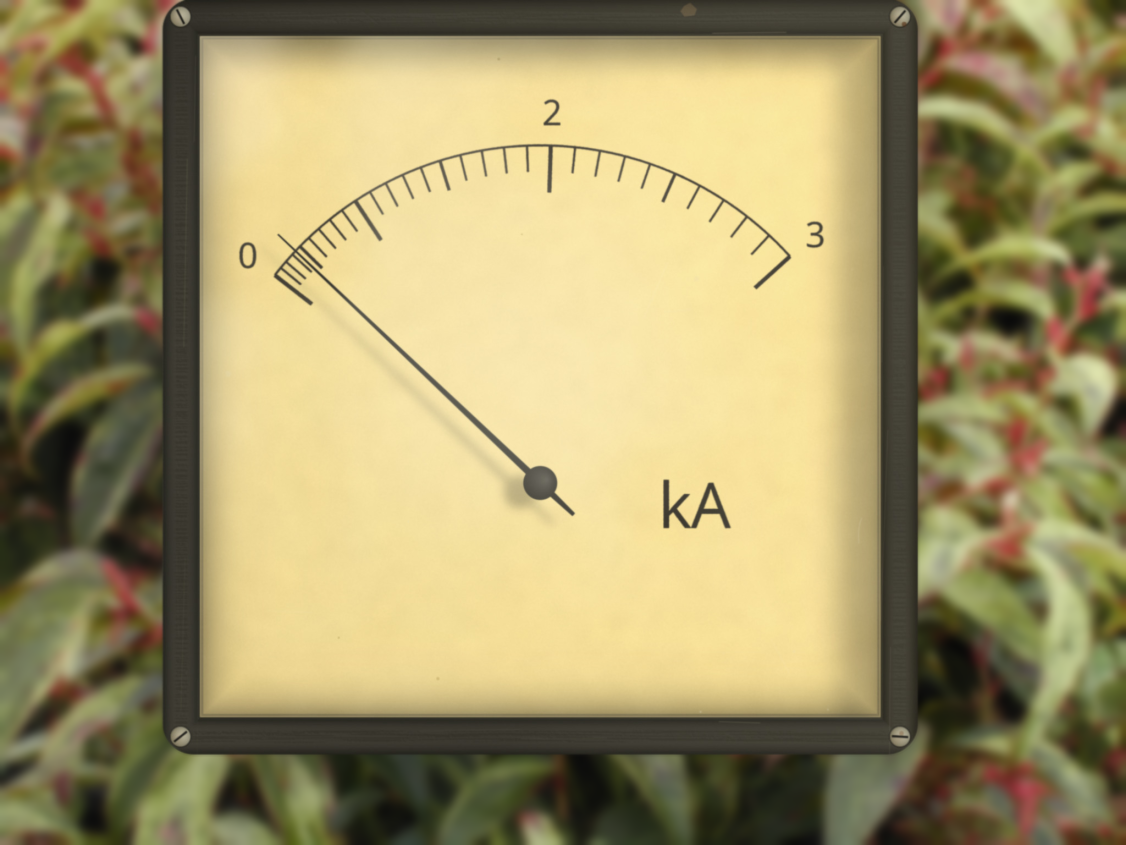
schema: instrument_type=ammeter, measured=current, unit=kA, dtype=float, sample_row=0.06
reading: 0.45
